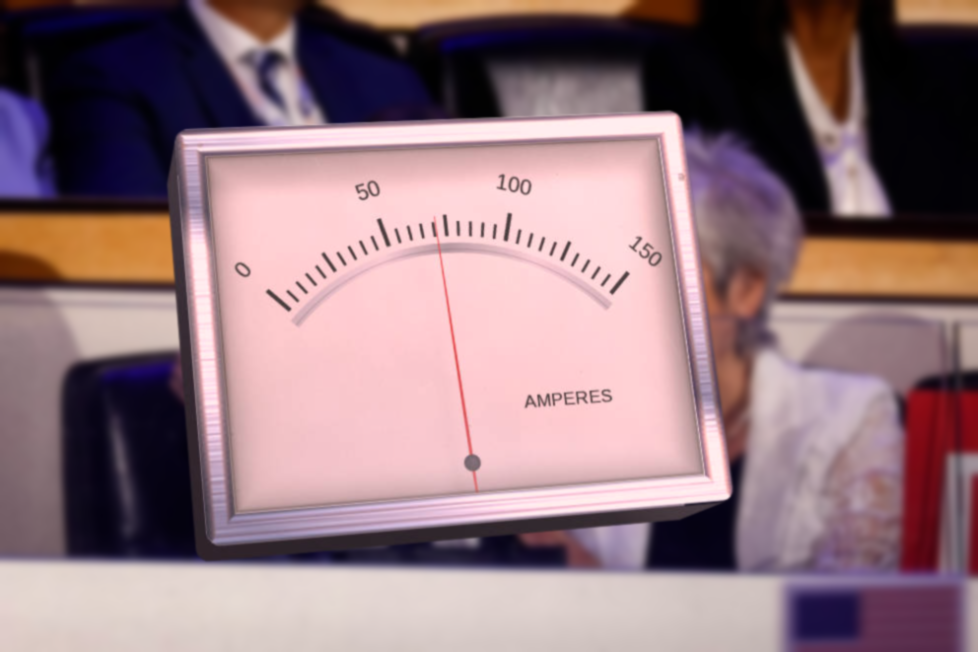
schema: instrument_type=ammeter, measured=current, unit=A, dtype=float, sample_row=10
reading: 70
